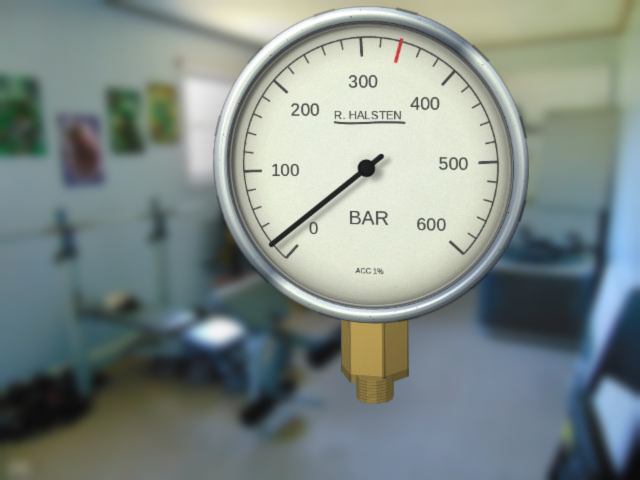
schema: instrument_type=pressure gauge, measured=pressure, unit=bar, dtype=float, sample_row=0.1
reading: 20
